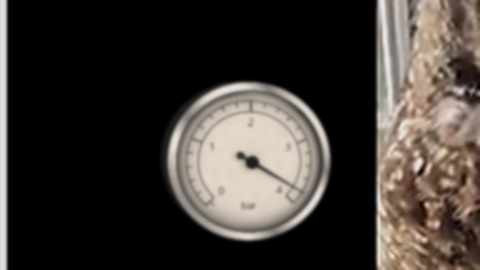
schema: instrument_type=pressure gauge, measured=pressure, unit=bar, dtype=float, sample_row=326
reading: 3.8
